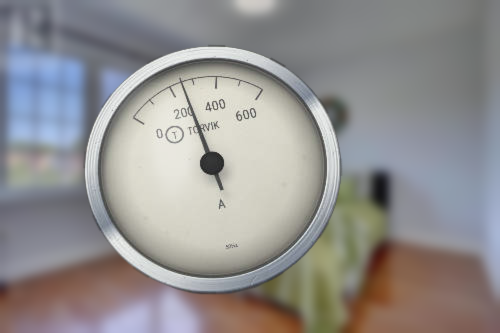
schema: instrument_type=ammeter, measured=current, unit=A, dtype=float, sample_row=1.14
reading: 250
